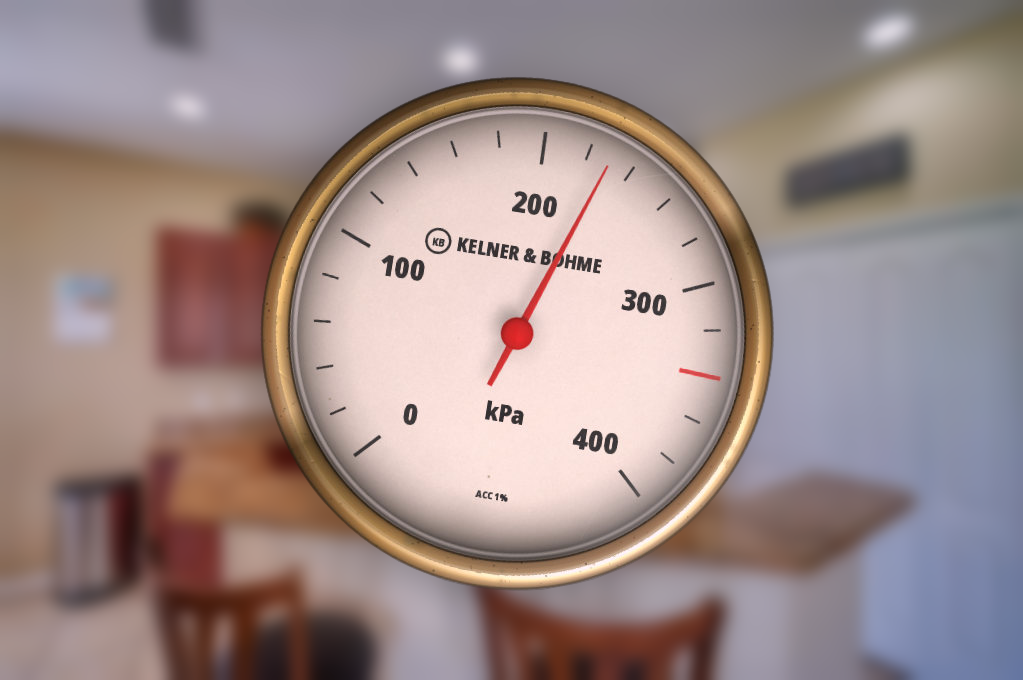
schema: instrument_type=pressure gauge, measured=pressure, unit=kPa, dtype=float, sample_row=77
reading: 230
